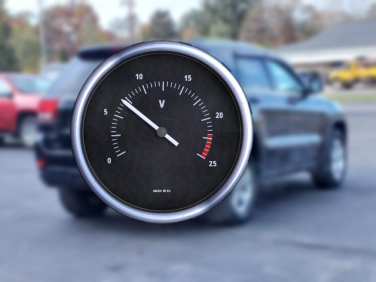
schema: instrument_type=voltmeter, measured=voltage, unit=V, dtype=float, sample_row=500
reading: 7
